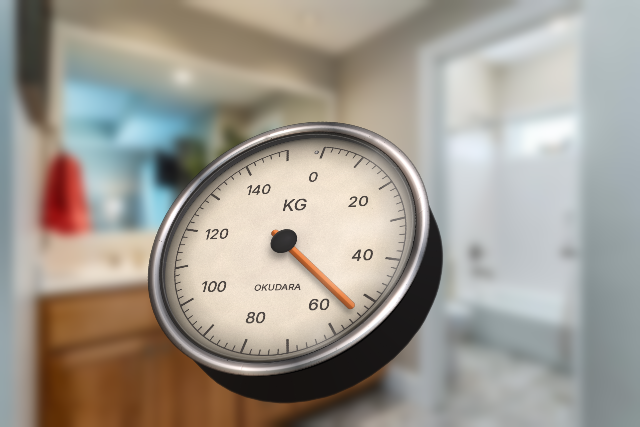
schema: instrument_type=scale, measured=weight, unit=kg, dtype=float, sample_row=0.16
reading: 54
